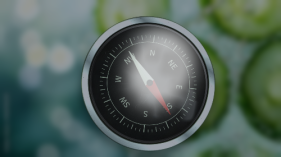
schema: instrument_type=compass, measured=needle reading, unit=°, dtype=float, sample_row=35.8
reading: 140
